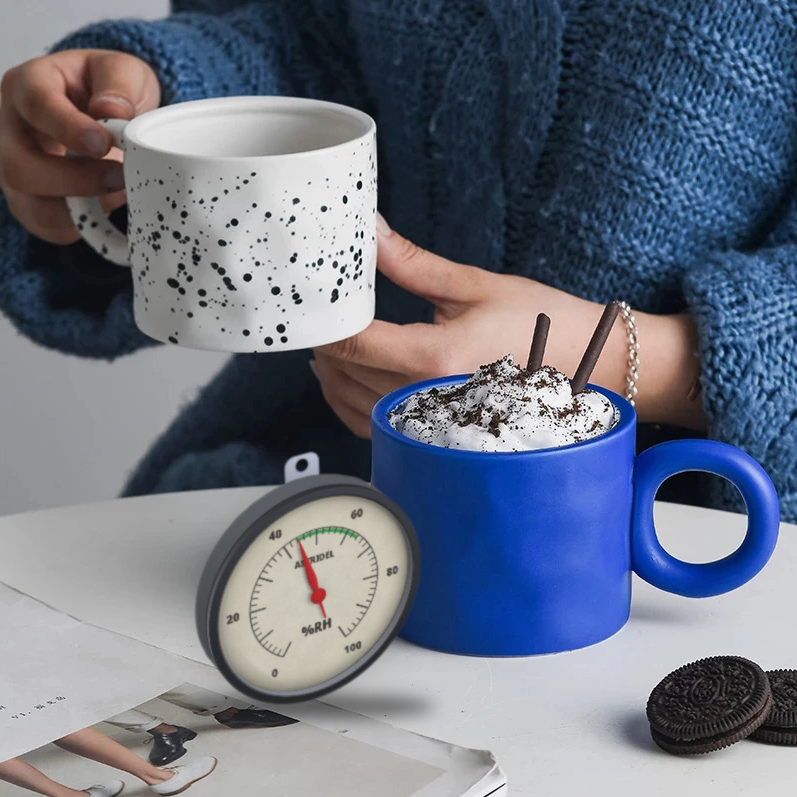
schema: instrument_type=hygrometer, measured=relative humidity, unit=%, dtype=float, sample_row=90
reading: 44
